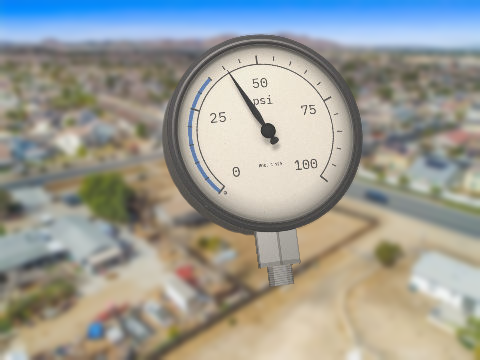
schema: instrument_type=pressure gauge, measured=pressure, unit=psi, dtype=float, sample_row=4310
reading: 40
